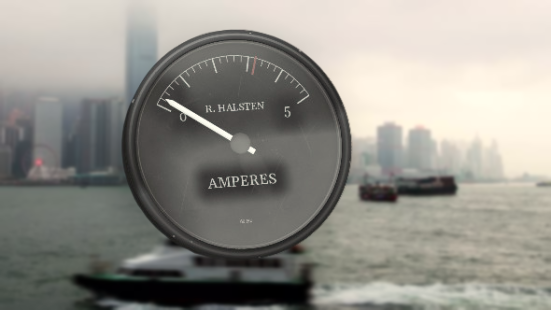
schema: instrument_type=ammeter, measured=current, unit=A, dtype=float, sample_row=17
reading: 0.2
